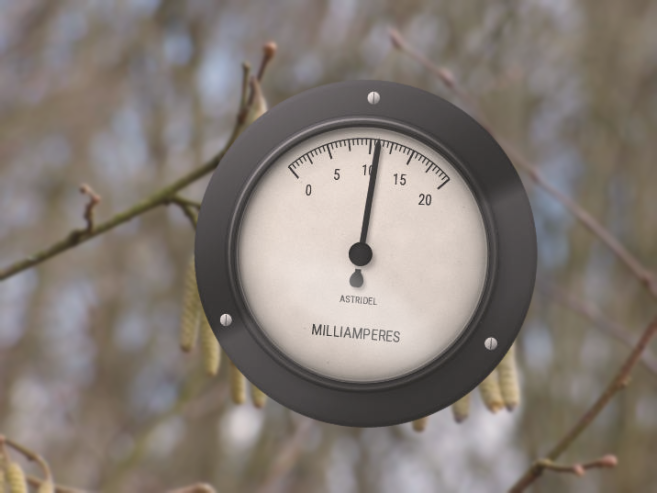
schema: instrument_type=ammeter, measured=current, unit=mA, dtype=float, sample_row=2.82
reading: 11
